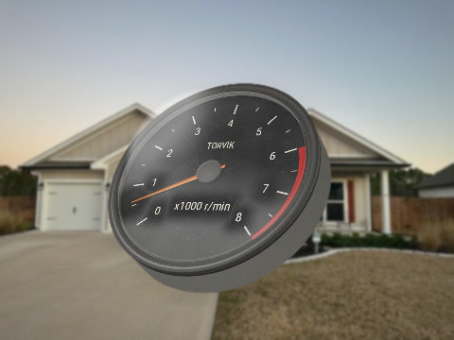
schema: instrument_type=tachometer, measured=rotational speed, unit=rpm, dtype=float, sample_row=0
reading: 500
